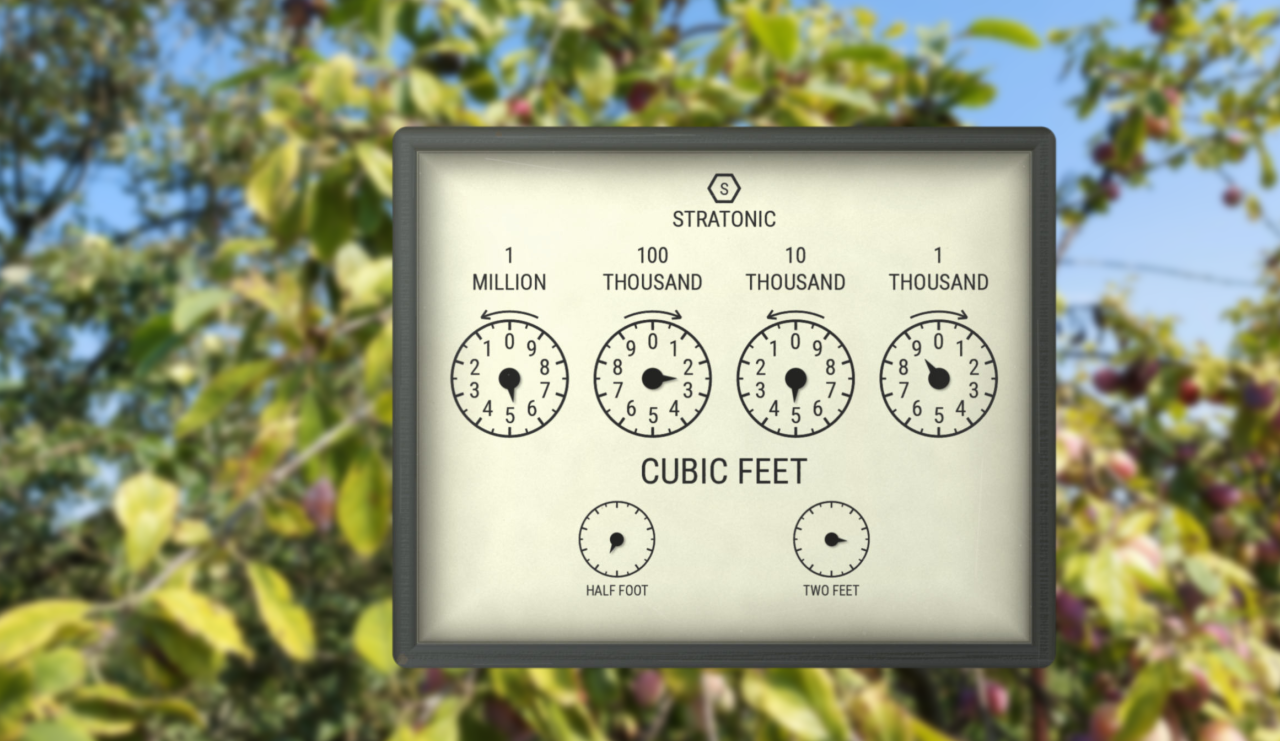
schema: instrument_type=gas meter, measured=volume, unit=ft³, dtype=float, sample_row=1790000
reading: 524900
